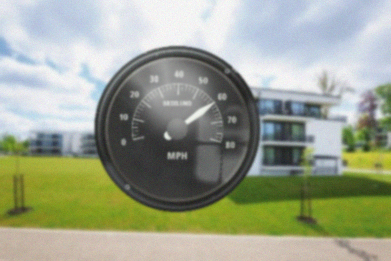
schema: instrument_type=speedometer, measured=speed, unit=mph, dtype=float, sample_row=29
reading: 60
